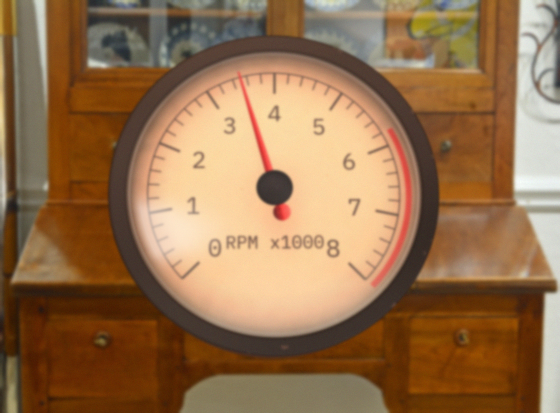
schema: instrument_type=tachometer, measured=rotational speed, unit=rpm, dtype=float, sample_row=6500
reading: 3500
